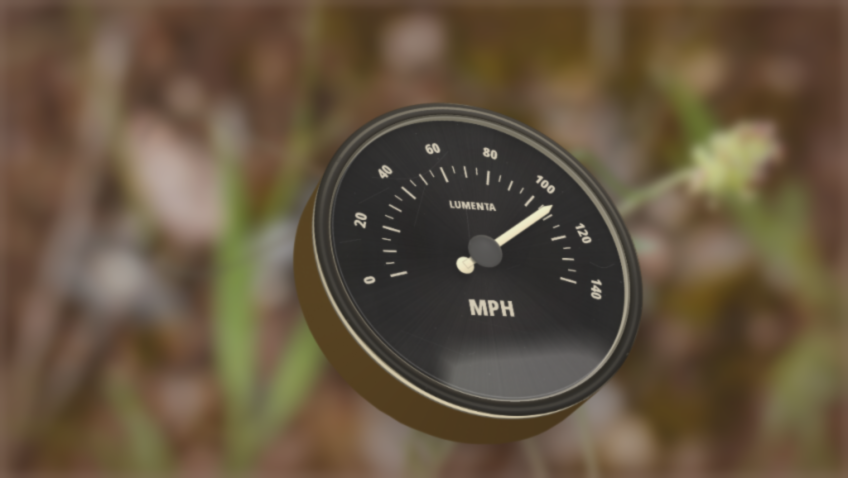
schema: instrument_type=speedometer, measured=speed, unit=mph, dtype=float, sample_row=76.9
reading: 107.5
